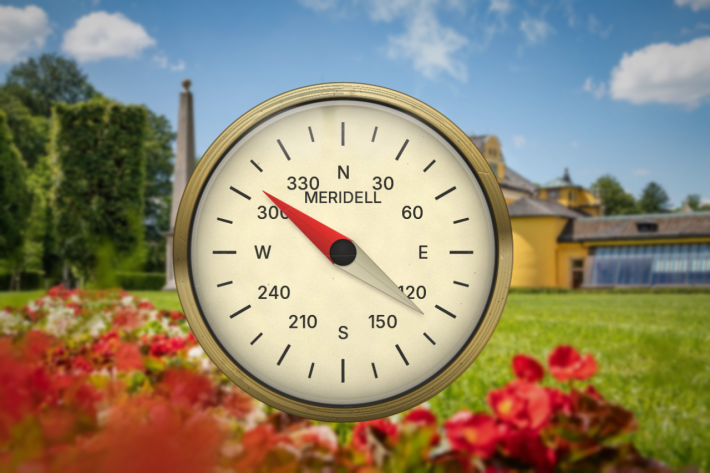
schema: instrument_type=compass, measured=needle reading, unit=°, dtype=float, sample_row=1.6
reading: 307.5
